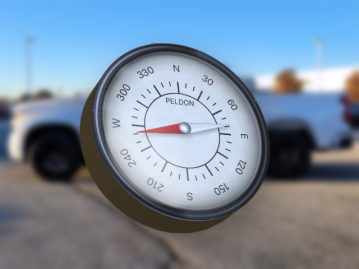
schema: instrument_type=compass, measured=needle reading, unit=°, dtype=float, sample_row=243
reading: 260
